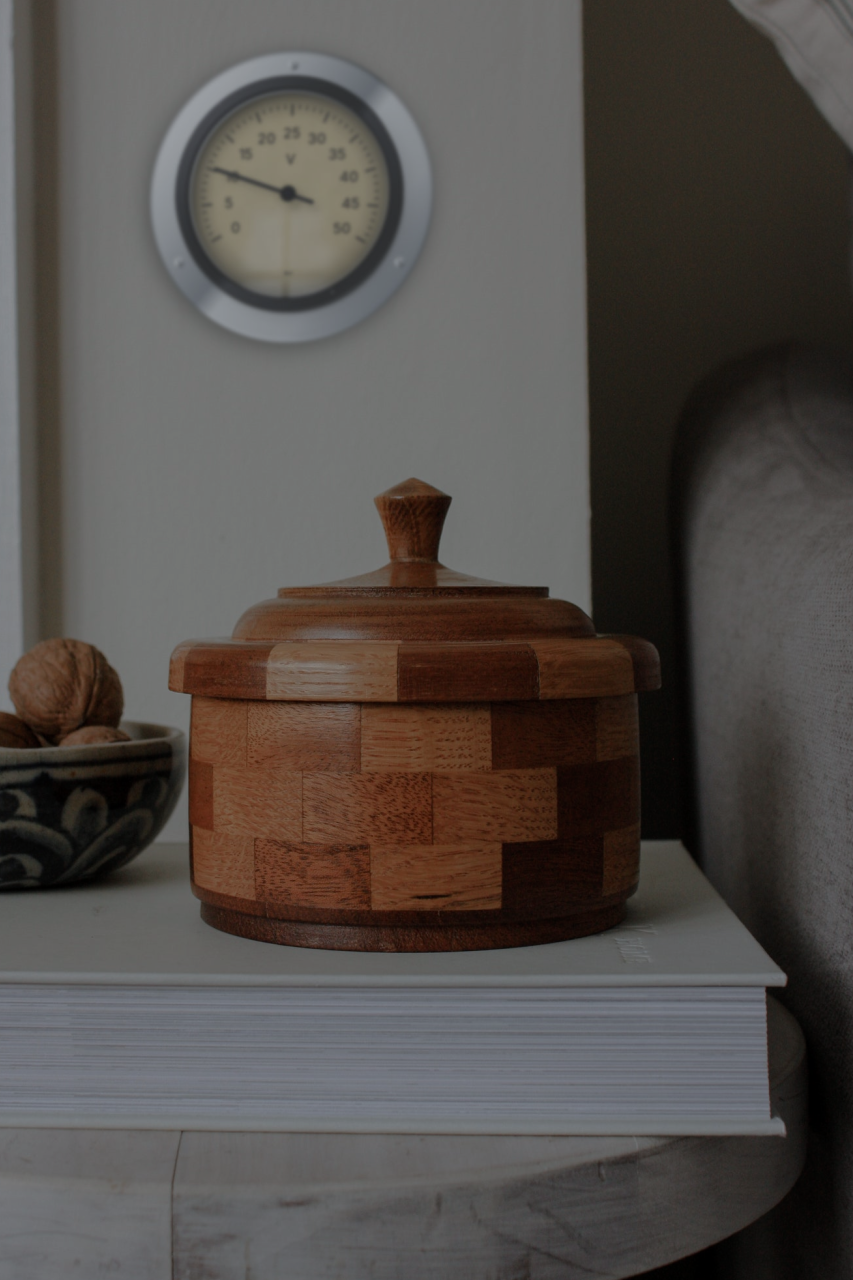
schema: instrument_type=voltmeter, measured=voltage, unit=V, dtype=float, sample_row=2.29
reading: 10
